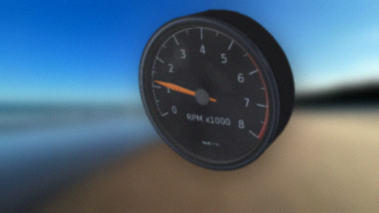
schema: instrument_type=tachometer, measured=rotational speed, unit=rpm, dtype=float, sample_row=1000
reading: 1250
